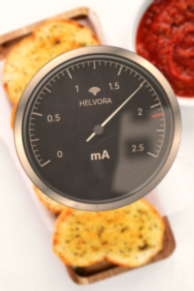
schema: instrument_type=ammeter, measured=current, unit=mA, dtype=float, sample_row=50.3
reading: 1.75
